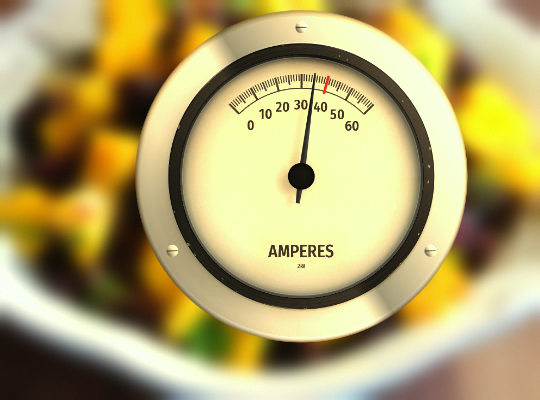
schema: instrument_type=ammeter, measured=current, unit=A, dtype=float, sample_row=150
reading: 35
